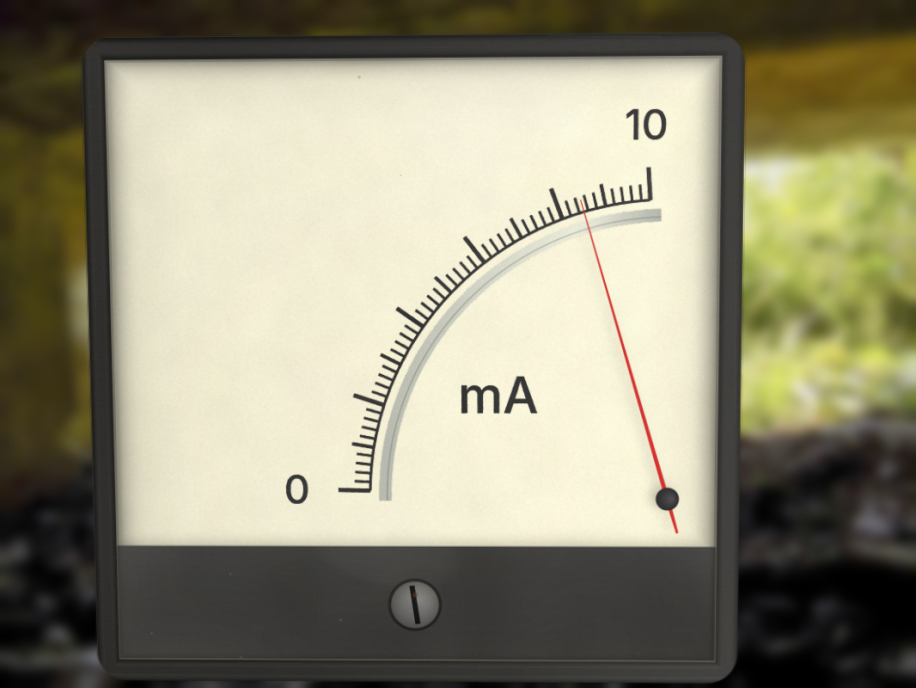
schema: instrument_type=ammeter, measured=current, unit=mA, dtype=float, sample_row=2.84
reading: 8.5
